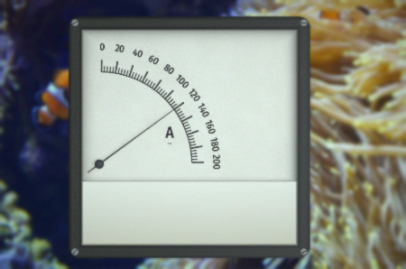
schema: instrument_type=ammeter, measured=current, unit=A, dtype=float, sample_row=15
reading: 120
